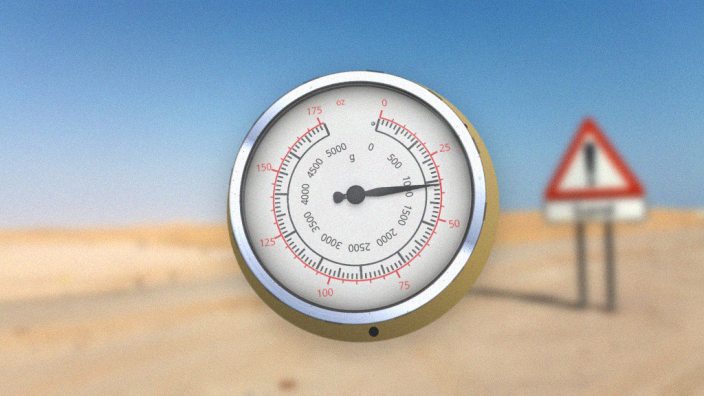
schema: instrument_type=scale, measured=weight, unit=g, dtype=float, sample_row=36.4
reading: 1050
